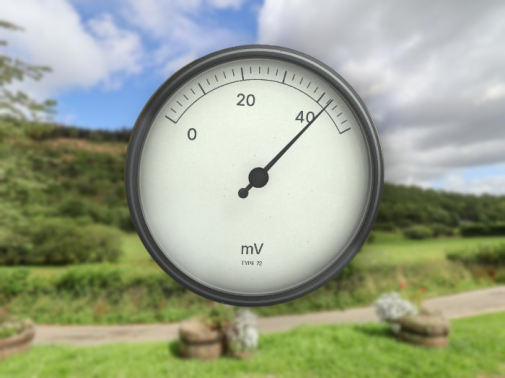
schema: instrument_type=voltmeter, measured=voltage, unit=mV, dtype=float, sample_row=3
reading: 42
